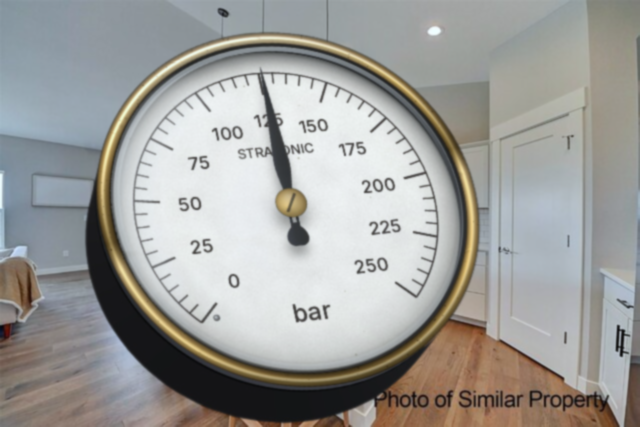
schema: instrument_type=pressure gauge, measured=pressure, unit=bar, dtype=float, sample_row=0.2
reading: 125
